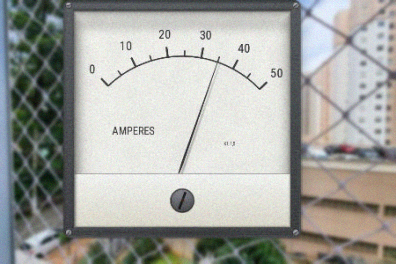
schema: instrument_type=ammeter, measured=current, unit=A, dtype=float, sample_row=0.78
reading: 35
